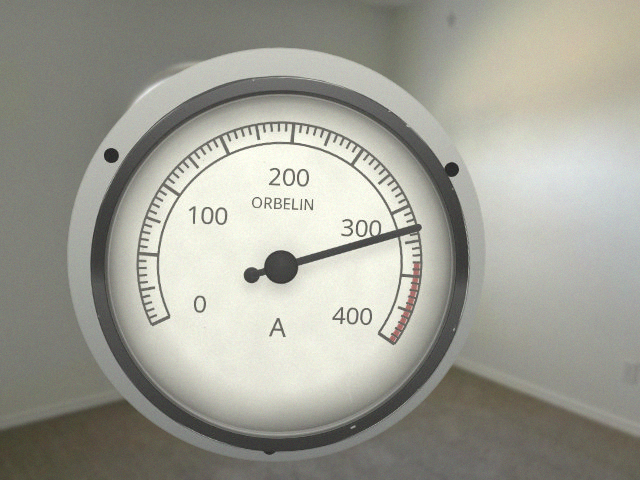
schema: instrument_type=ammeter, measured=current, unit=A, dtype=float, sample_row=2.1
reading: 315
